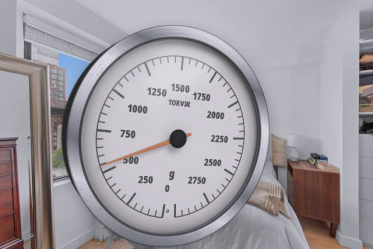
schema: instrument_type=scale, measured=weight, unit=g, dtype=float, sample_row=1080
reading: 550
